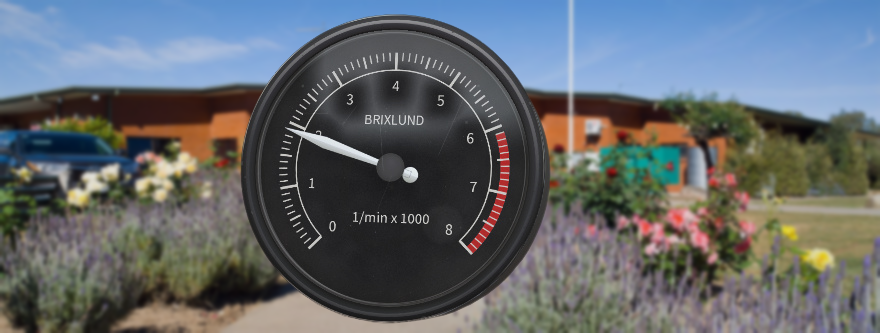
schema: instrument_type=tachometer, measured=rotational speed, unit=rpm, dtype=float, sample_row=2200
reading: 1900
